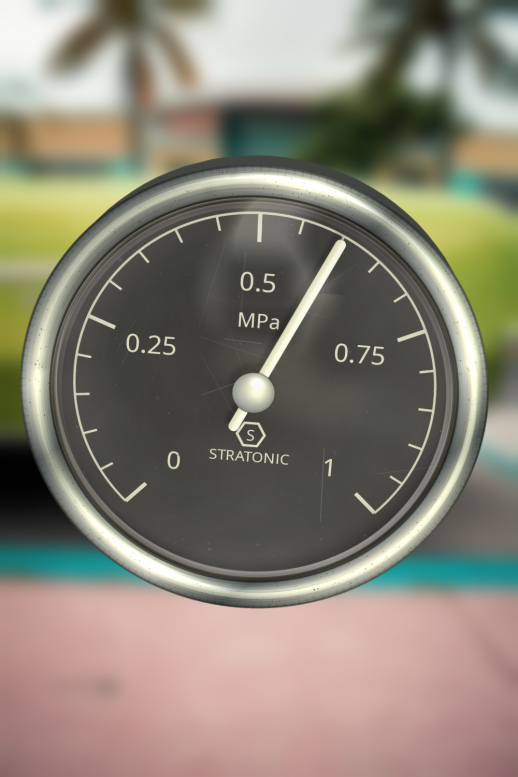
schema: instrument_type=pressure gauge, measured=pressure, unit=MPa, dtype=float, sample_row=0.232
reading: 0.6
